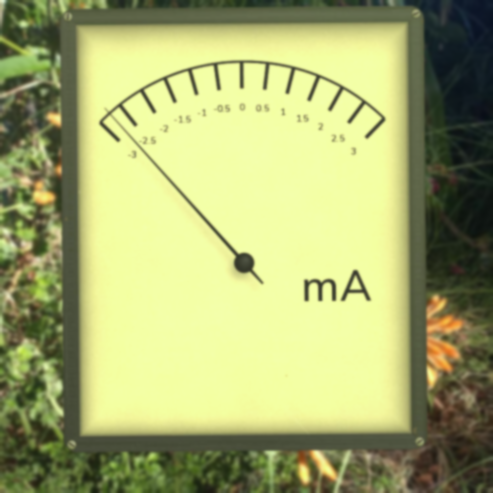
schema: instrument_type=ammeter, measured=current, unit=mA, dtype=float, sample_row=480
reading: -2.75
